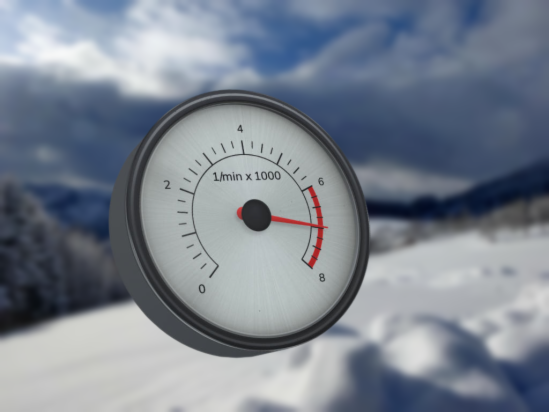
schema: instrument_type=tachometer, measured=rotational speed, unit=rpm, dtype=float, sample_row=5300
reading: 7000
